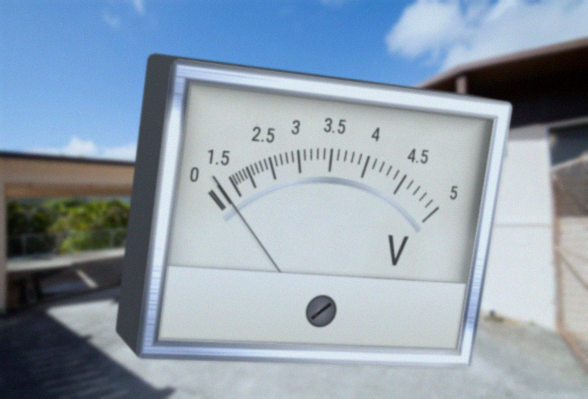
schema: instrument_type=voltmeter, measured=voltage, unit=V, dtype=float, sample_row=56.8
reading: 1
